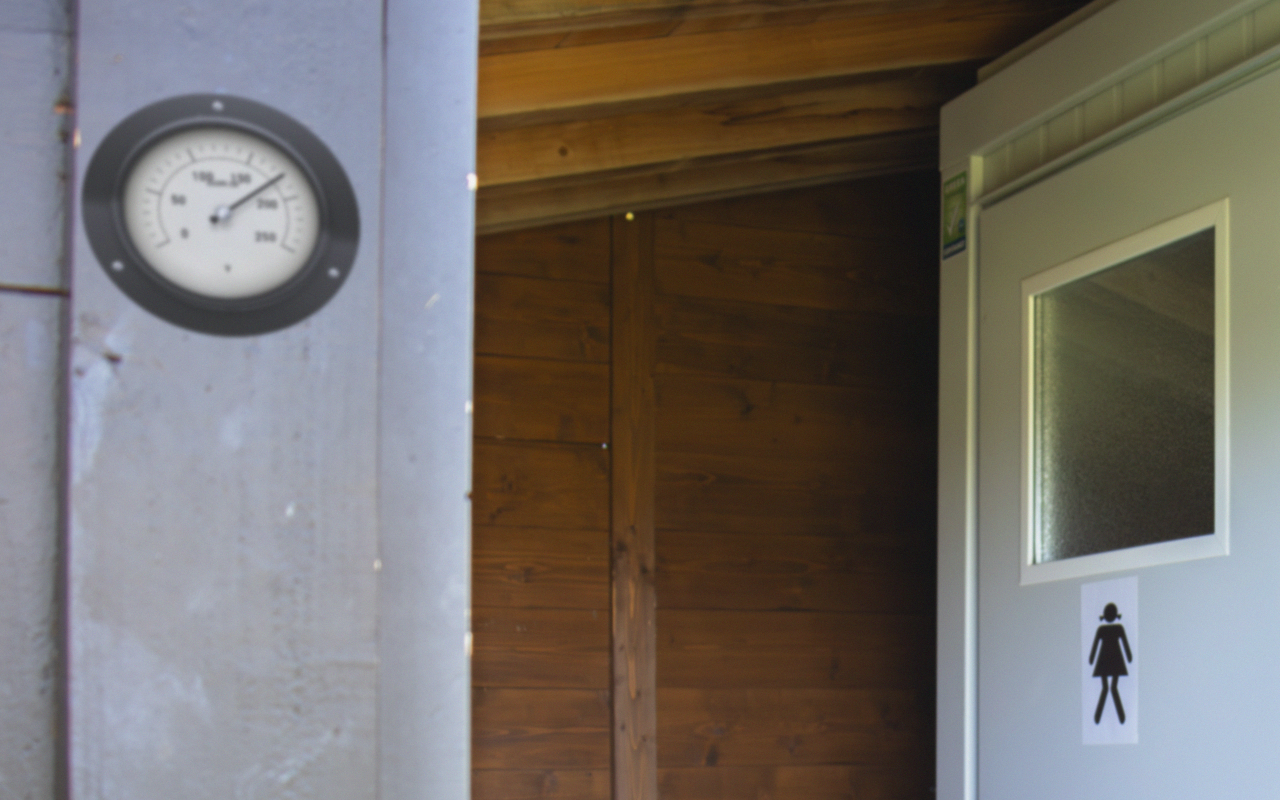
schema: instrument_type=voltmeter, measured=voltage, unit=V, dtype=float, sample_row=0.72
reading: 180
